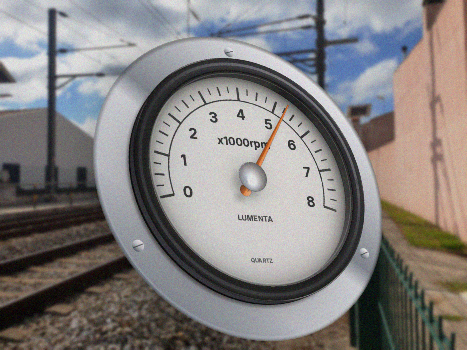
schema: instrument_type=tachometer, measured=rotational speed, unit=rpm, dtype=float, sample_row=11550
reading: 5250
